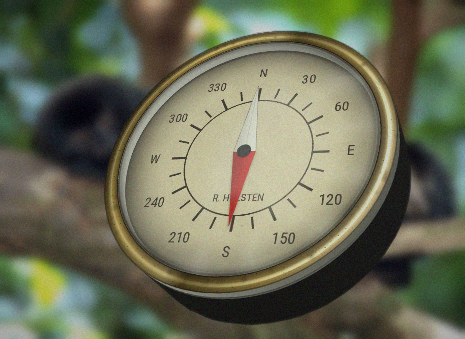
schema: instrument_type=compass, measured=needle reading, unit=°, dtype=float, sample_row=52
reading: 180
